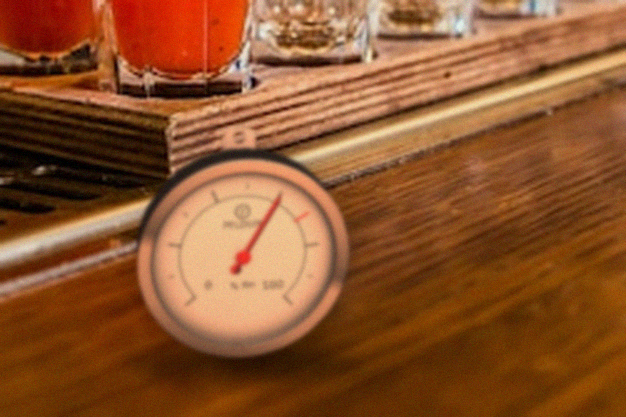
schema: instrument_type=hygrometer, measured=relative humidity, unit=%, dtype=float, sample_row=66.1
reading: 60
